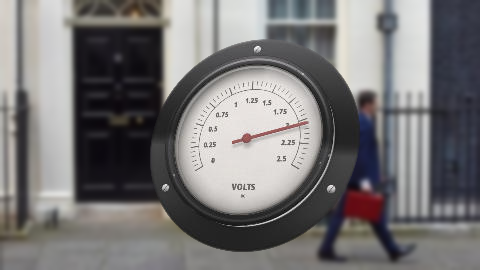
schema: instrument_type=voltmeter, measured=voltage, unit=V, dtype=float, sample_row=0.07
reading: 2.05
